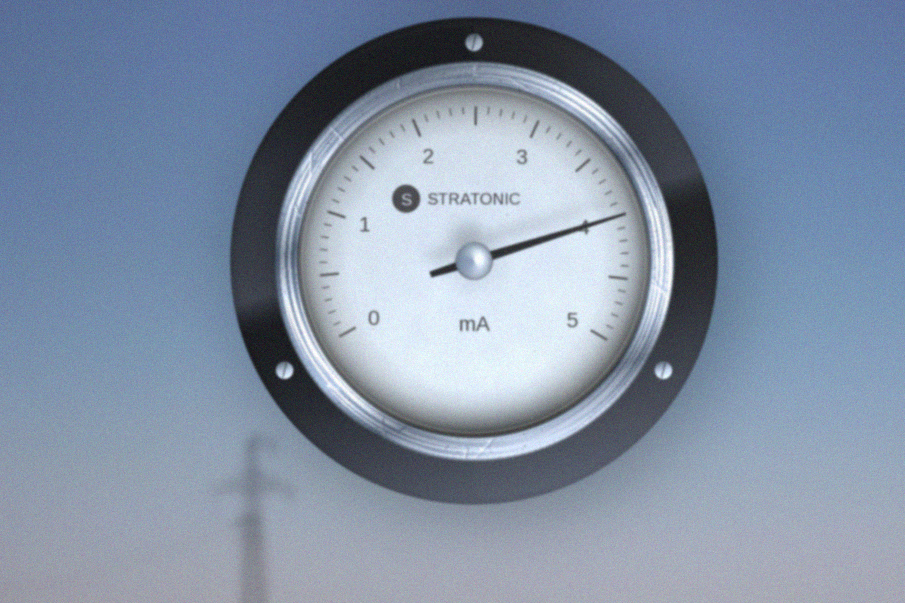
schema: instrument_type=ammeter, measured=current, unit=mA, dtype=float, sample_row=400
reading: 4
